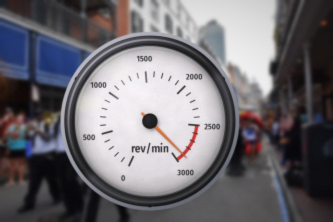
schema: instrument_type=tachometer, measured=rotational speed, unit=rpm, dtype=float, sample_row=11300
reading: 2900
